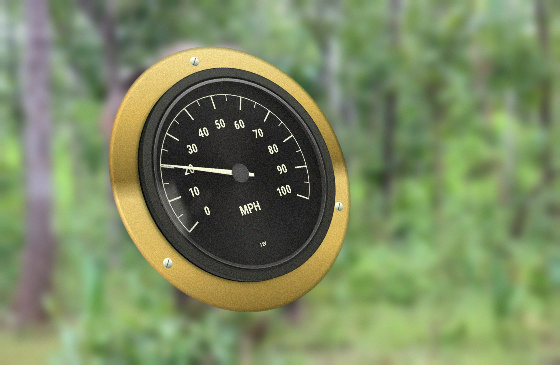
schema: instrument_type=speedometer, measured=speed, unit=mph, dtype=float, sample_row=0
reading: 20
